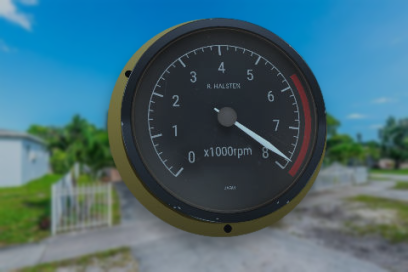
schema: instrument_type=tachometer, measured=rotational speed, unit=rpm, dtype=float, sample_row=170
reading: 7800
